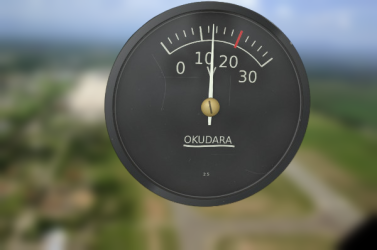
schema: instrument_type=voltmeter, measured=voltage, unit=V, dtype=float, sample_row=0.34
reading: 13
